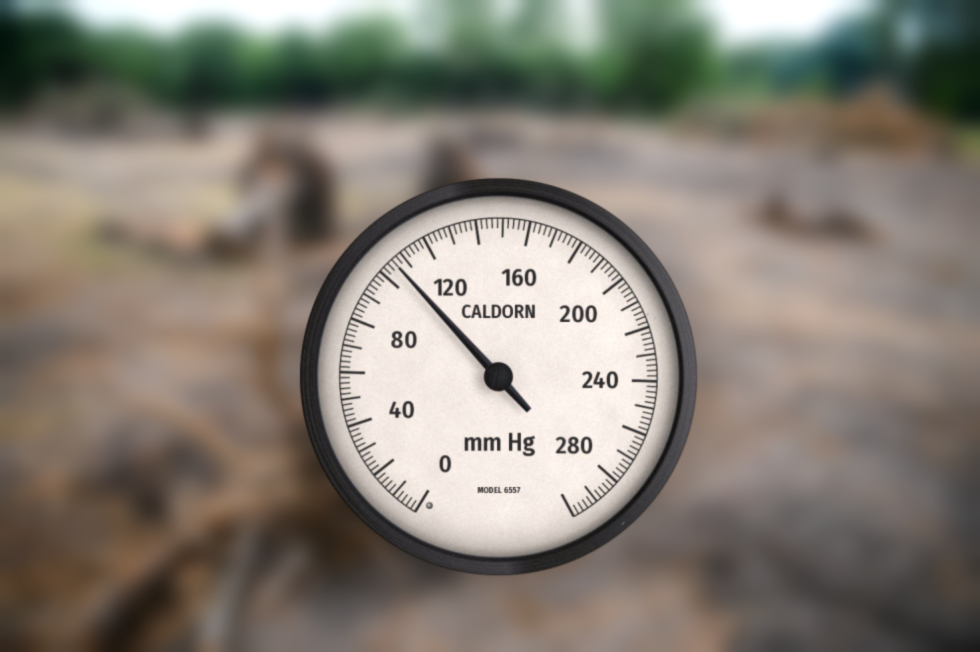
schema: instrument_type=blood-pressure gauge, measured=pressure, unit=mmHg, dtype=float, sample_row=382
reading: 106
